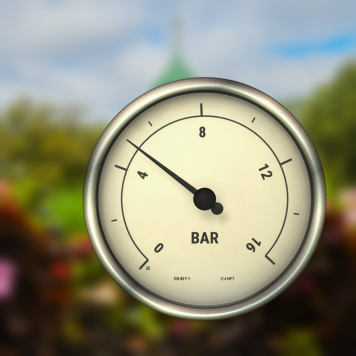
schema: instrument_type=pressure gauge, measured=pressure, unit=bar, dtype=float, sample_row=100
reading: 5
